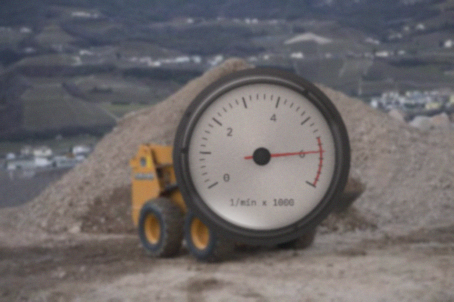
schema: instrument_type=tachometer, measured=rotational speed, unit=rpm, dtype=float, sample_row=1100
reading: 6000
